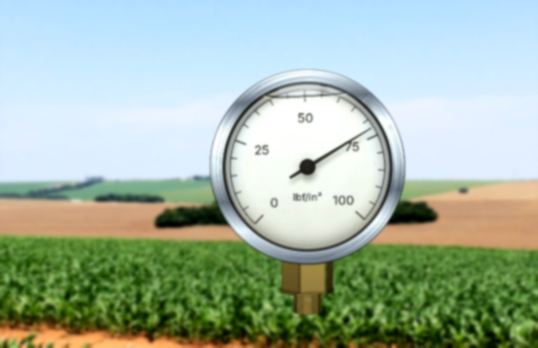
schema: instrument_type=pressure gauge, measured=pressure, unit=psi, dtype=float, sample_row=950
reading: 72.5
